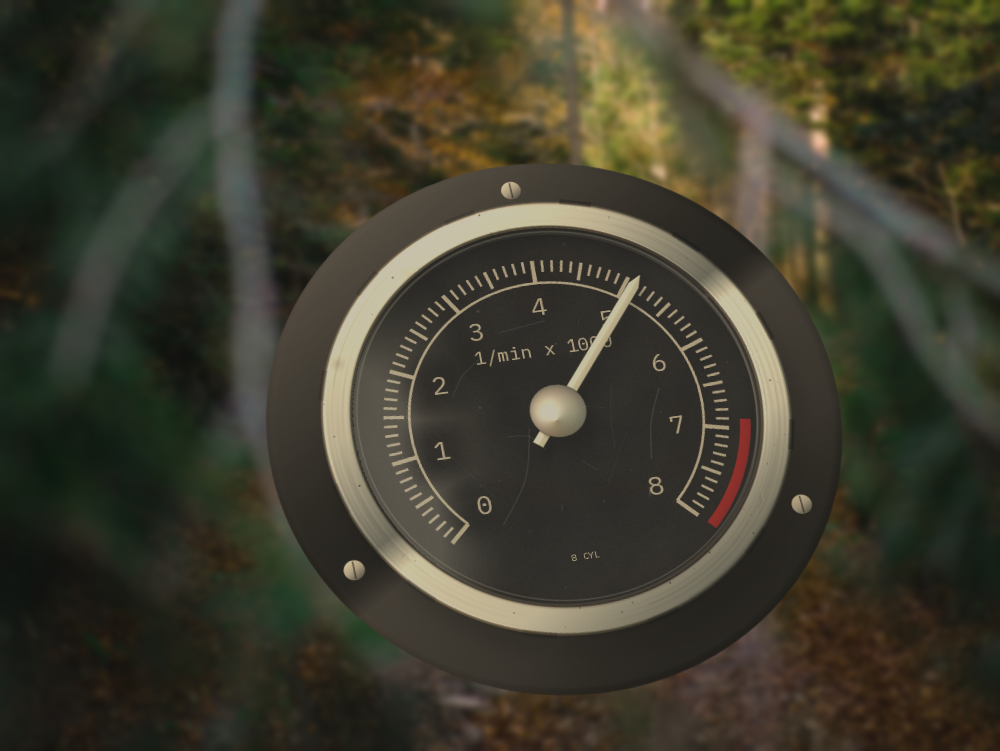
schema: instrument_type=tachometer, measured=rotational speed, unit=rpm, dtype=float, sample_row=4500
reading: 5100
